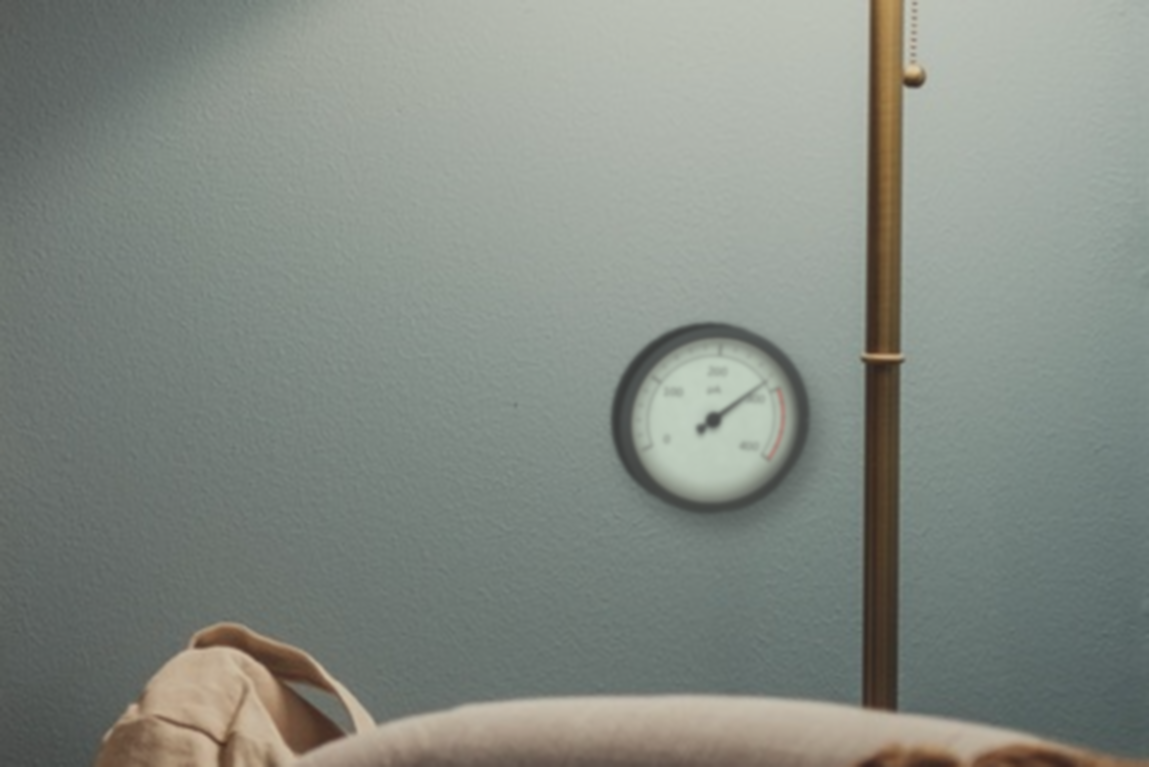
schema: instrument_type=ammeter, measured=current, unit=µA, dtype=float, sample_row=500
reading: 280
